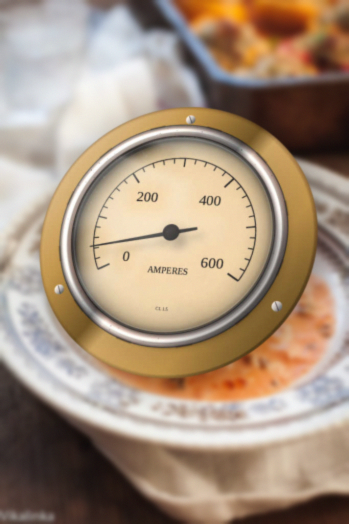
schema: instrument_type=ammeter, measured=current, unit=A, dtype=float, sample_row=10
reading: 40
